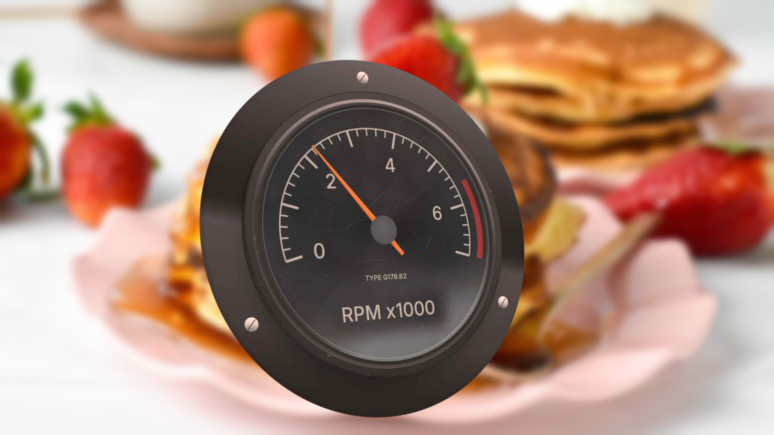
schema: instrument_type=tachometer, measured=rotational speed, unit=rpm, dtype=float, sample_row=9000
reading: 2200
